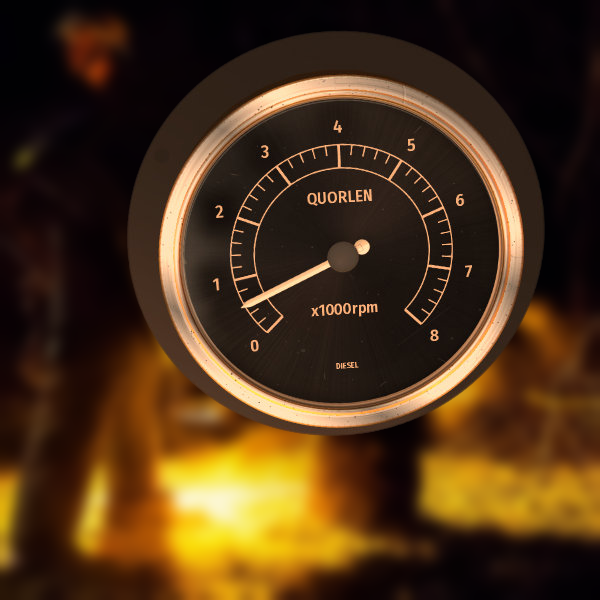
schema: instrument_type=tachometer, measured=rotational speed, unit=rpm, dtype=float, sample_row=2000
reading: 600
